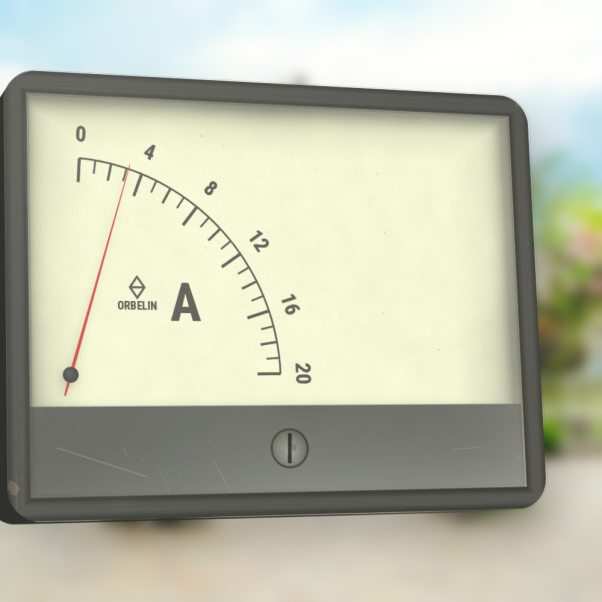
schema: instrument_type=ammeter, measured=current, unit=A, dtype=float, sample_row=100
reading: 3
